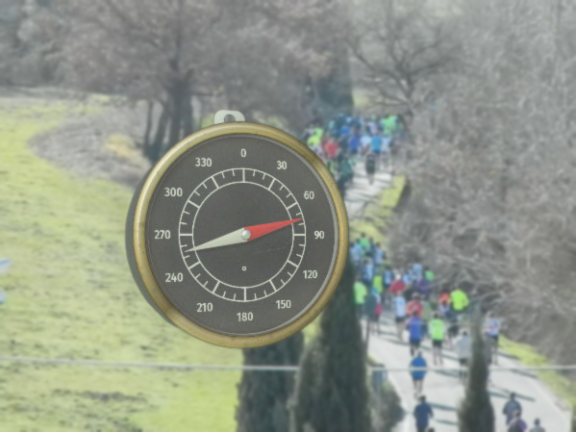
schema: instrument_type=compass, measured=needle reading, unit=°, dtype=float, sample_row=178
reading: 75
